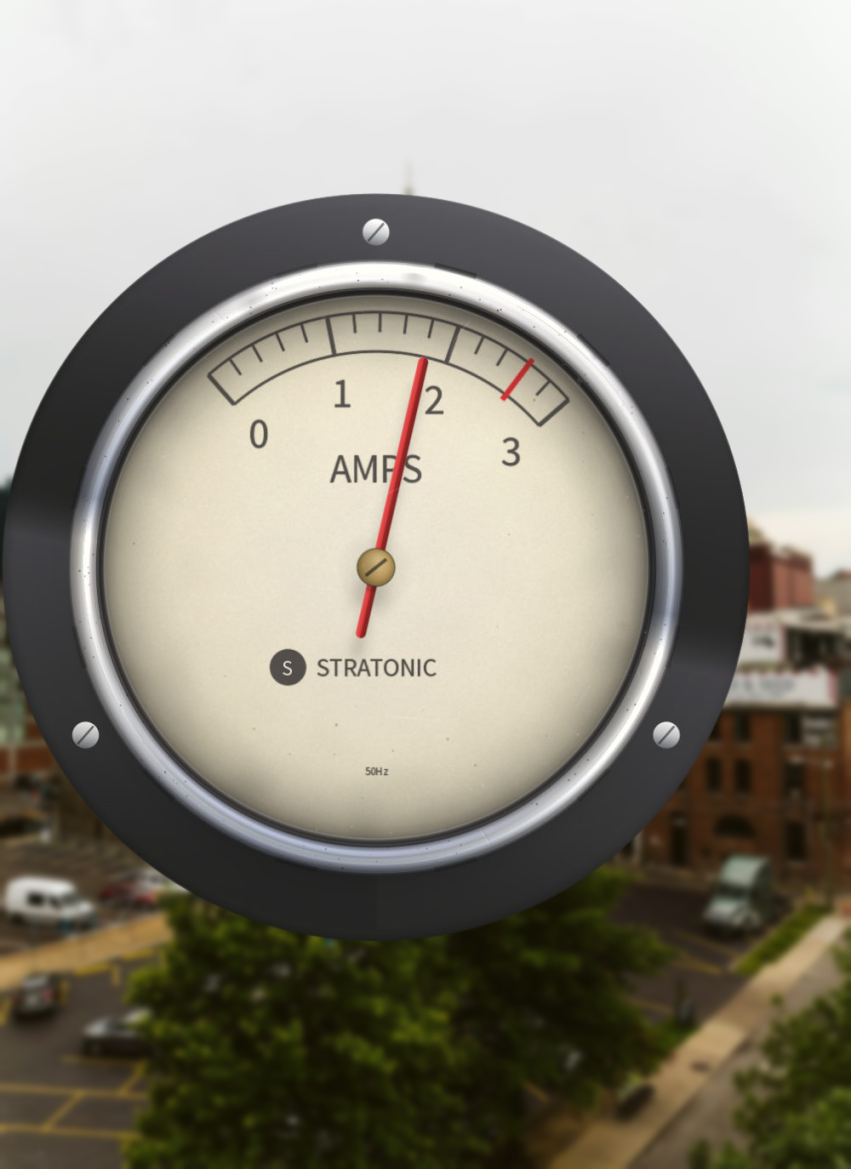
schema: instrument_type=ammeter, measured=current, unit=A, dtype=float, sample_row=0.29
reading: 1.8
